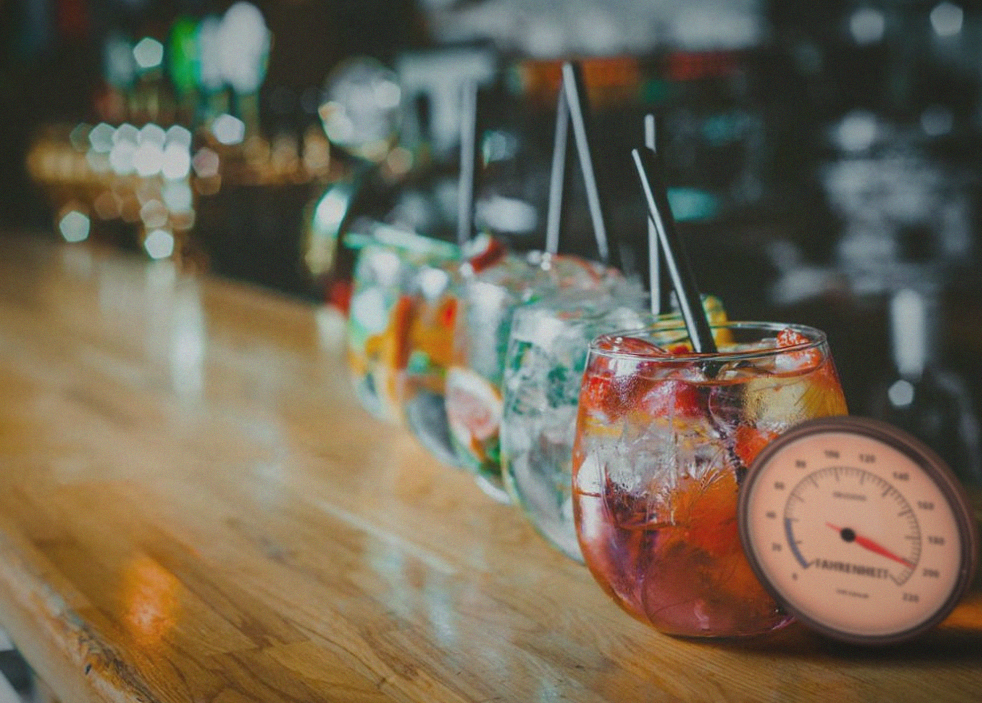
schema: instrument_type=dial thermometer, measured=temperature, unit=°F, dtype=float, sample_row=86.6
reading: 200
